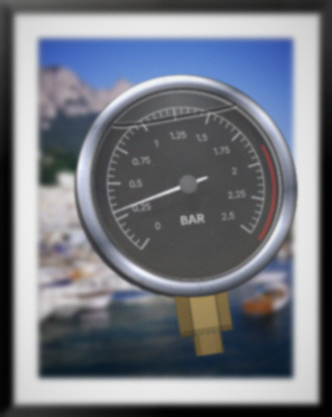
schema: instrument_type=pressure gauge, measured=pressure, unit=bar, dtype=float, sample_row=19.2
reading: 0.3
